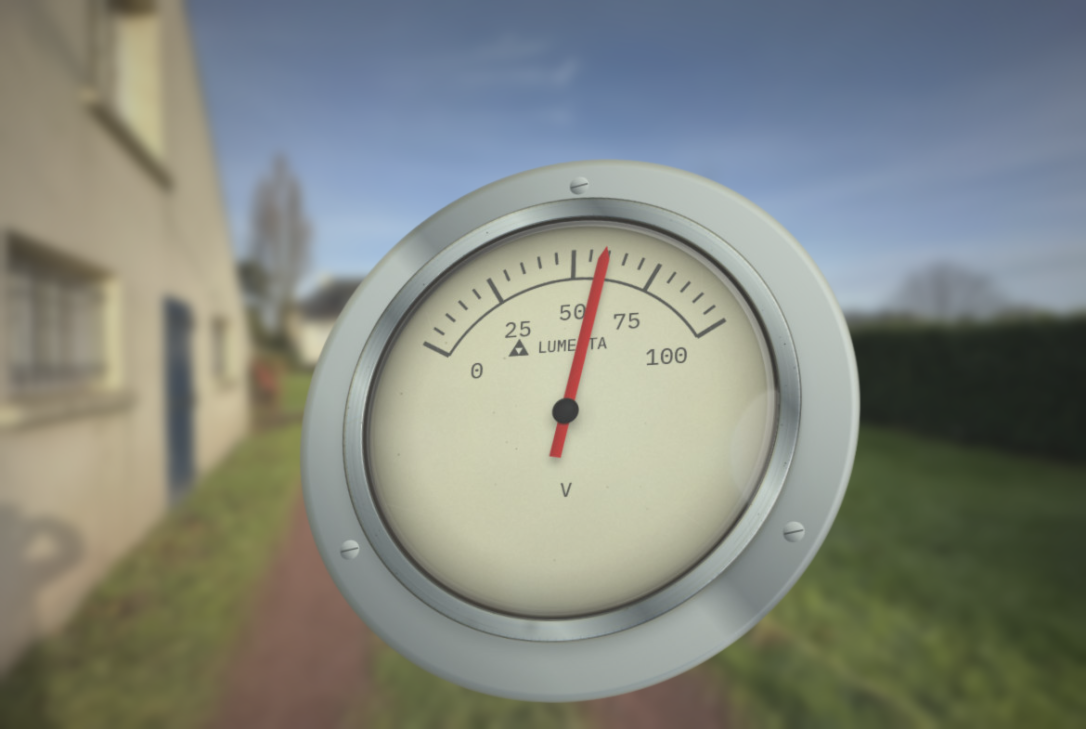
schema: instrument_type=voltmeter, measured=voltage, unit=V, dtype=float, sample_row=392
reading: 60
